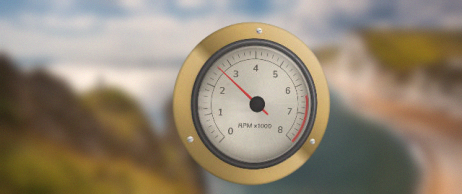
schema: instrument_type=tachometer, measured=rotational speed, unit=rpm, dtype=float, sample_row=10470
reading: 2600
